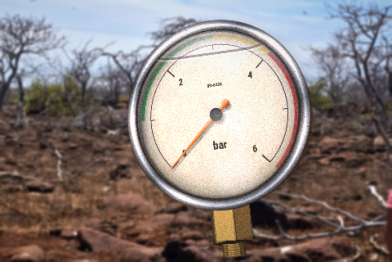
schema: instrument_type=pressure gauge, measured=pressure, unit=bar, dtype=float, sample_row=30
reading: 0
